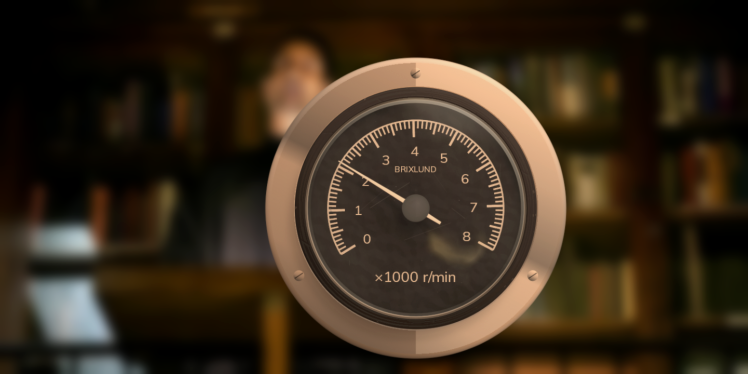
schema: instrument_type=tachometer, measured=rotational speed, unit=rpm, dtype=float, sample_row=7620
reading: 2100
